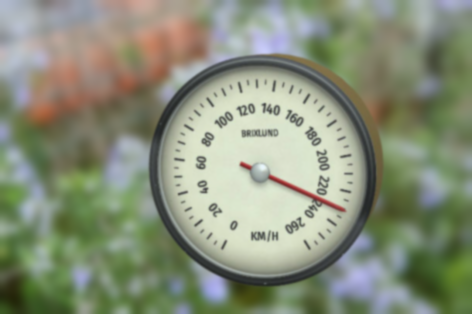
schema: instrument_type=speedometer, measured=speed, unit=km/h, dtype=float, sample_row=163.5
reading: 230
